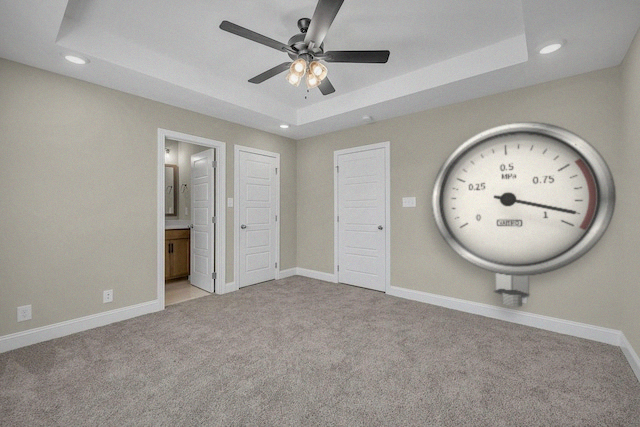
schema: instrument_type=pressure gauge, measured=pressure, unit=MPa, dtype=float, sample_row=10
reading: 0.95
